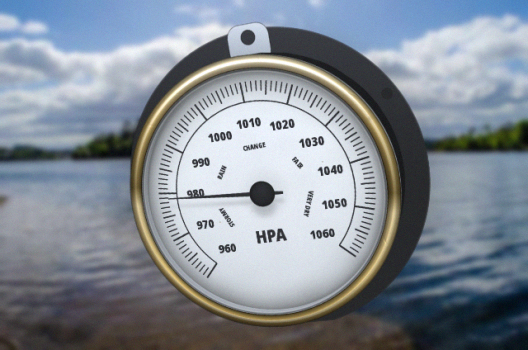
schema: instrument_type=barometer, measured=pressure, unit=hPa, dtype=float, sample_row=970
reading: 979
